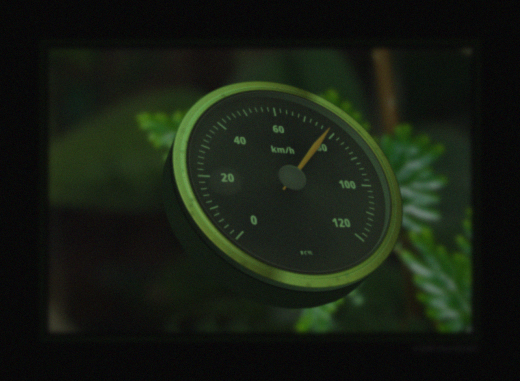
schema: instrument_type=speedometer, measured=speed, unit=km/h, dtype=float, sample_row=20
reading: 78
